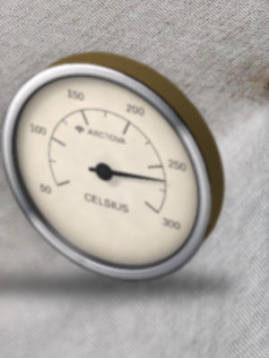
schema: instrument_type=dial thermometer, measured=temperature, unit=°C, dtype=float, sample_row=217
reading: 262.5
